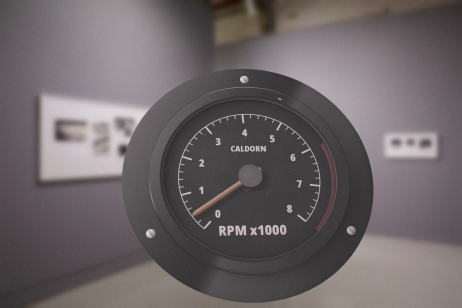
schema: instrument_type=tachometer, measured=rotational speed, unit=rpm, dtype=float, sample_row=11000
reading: 400
